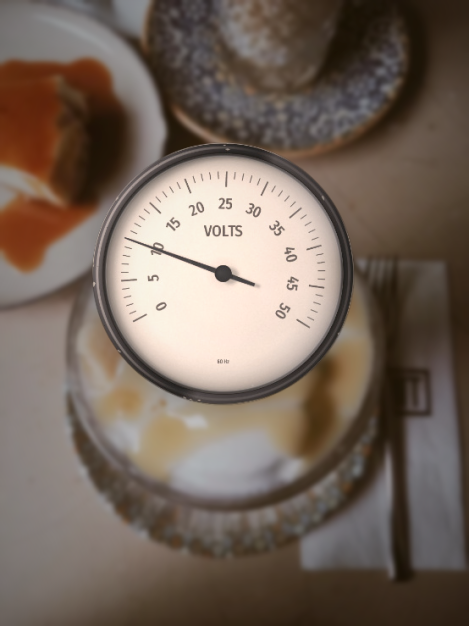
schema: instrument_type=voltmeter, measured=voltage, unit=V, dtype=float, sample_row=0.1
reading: 10
